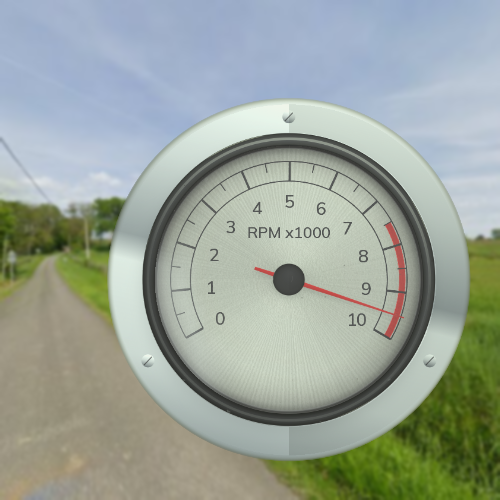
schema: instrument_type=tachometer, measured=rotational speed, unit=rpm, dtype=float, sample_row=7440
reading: 9500
